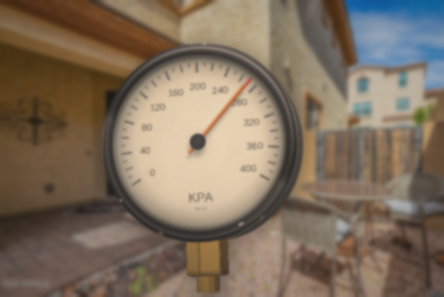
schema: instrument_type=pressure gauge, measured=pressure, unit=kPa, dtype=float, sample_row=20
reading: 270
